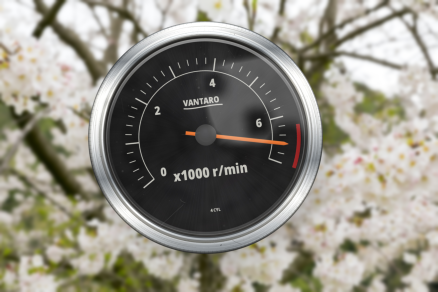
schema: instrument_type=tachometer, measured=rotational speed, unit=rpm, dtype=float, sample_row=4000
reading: 6600
